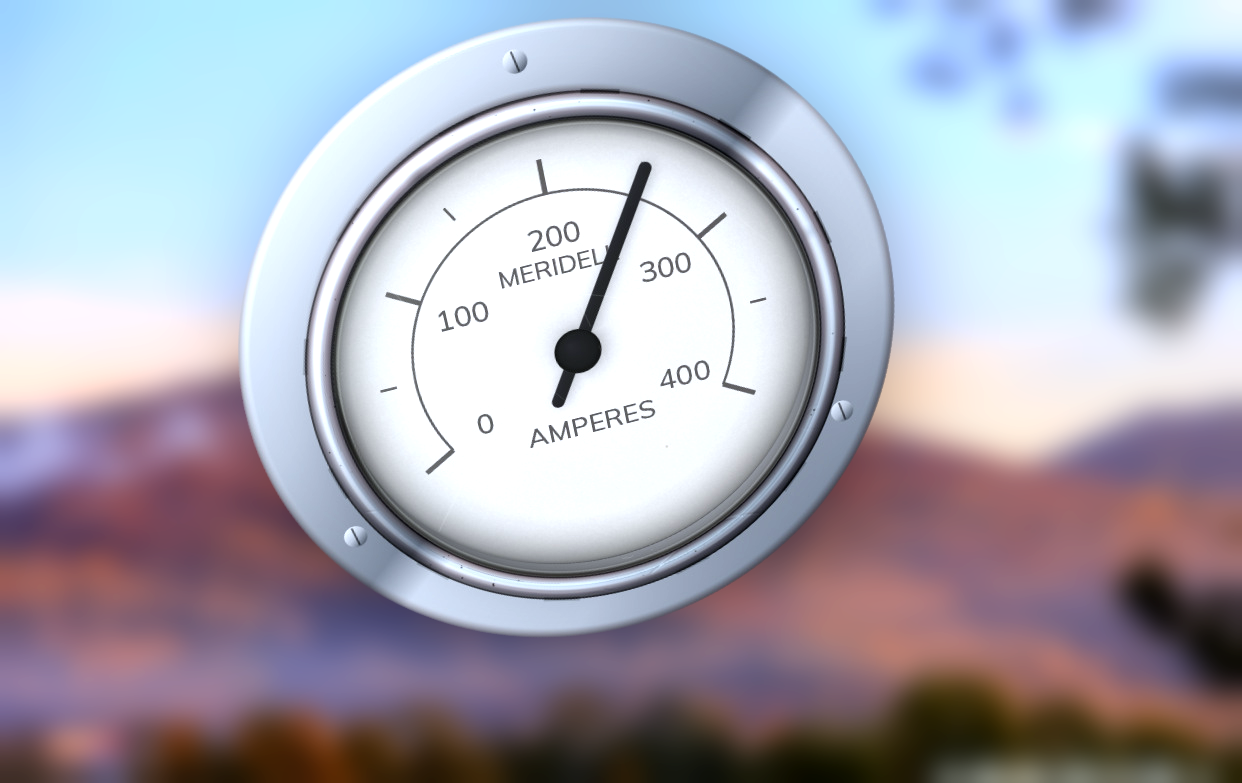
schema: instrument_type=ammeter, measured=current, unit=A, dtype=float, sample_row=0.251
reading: 250
